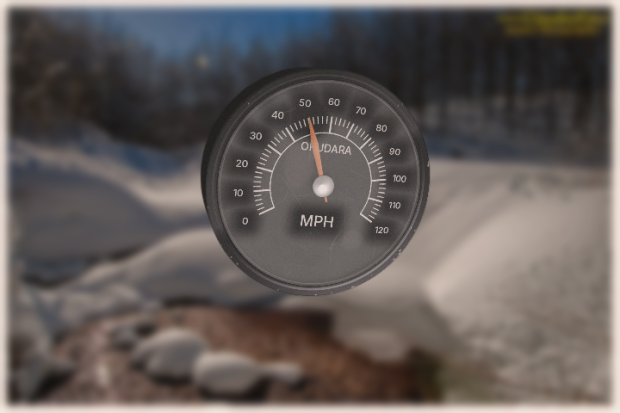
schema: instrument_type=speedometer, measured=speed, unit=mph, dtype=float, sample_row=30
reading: 50
